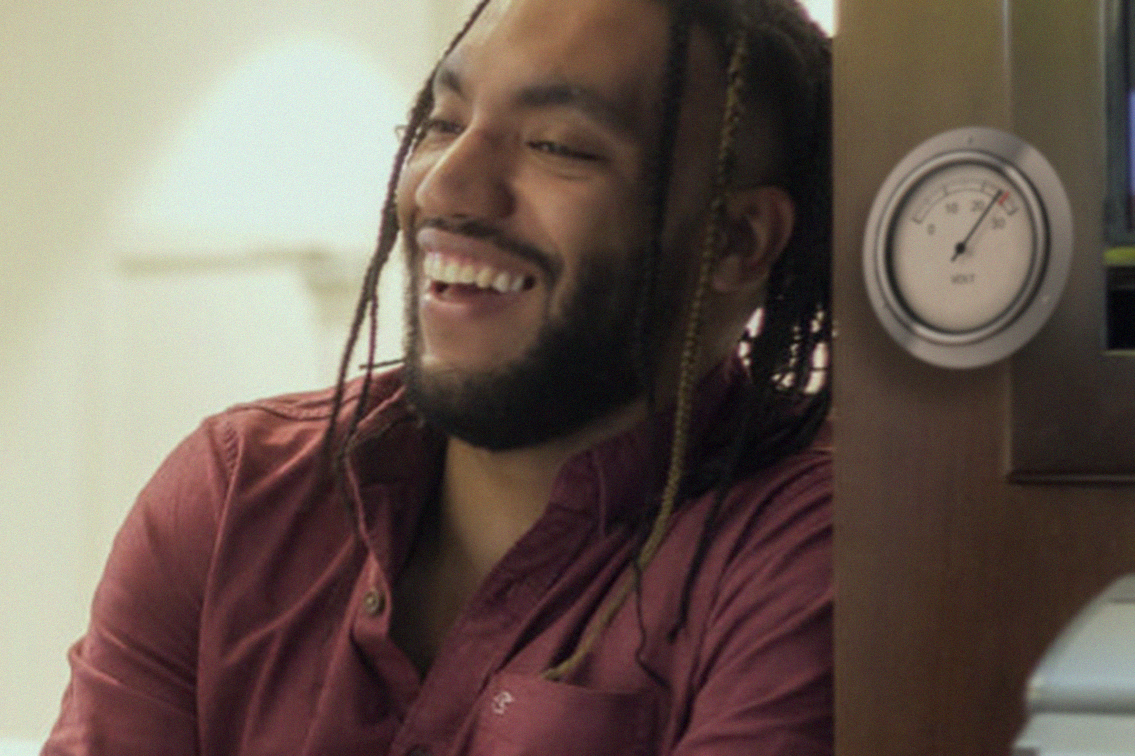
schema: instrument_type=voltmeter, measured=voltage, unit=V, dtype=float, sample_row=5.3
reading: 25
